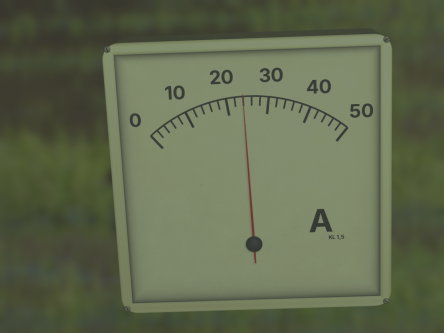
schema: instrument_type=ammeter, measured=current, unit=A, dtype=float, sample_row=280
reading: 24
